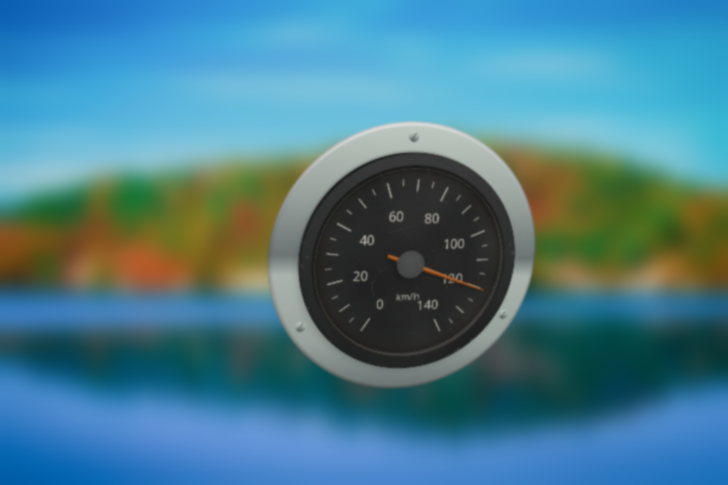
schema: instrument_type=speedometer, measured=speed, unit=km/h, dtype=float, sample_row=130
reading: 120
